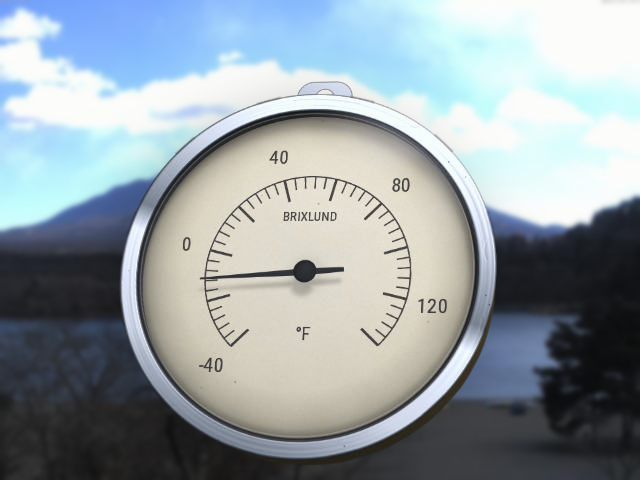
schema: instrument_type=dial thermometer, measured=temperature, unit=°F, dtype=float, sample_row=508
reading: -12
